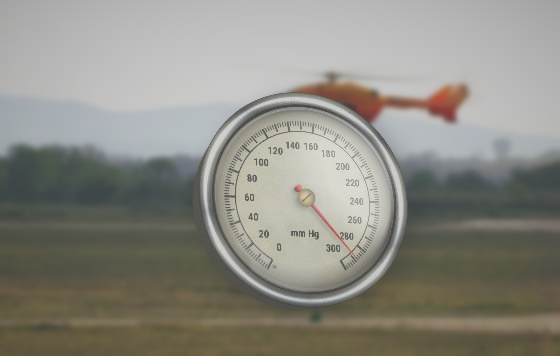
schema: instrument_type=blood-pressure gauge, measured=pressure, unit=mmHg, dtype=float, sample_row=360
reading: 290
